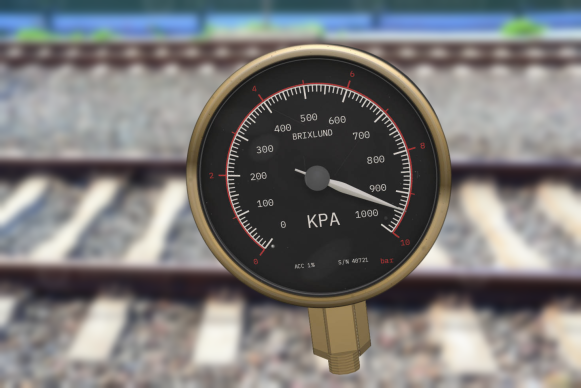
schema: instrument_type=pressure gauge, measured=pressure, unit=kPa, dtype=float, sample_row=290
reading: 940
